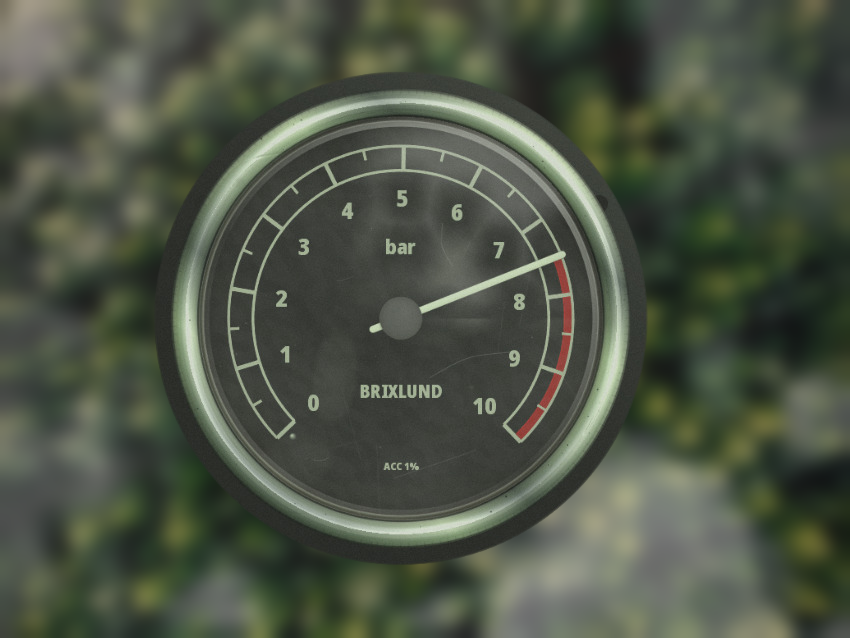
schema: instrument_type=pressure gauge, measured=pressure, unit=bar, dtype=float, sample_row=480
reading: 7.5
